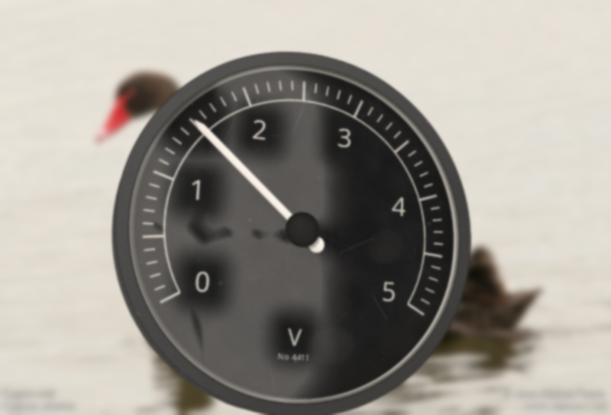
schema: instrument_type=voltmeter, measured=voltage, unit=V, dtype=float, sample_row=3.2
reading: 1.5
